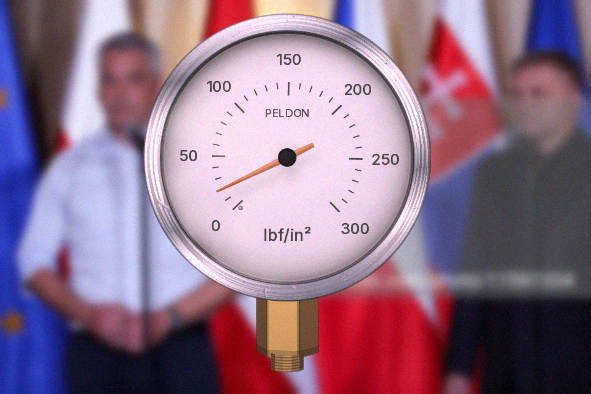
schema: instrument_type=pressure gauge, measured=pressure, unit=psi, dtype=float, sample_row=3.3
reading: 20
